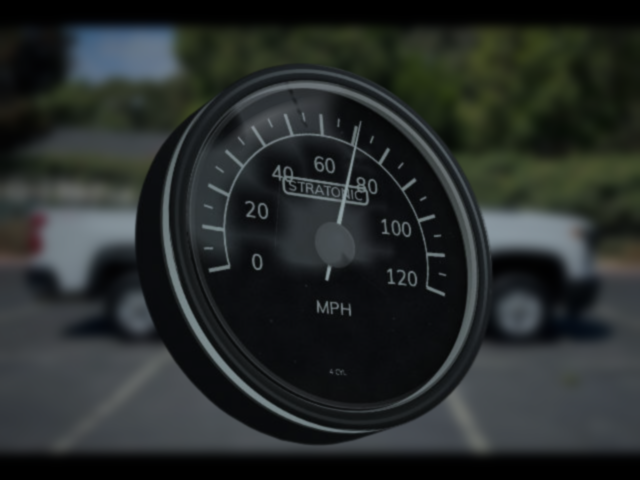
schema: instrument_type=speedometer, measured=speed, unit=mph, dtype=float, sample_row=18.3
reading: 70
